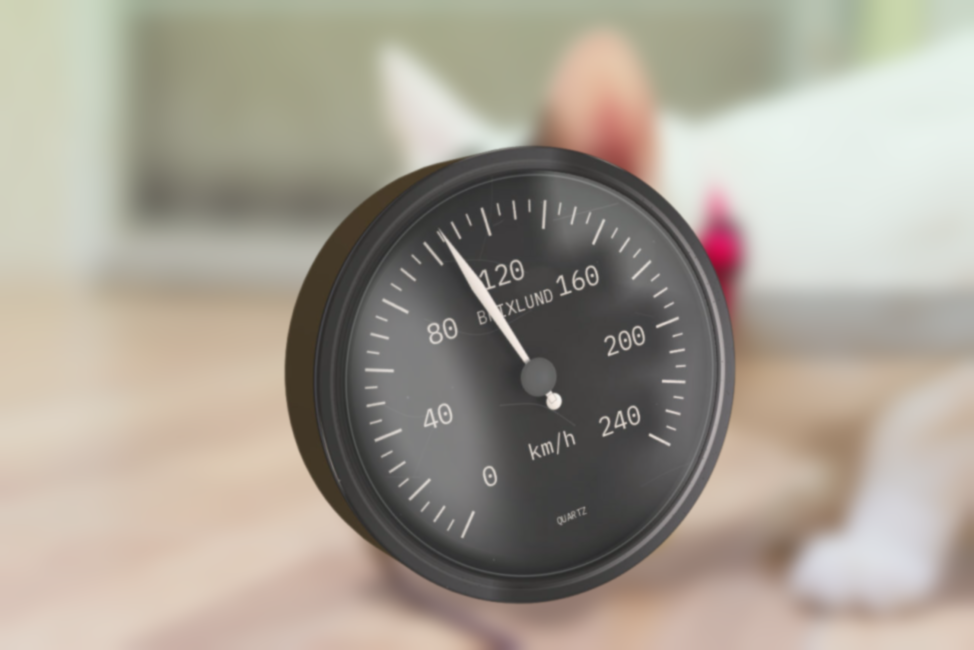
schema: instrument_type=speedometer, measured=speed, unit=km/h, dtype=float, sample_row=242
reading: 105
